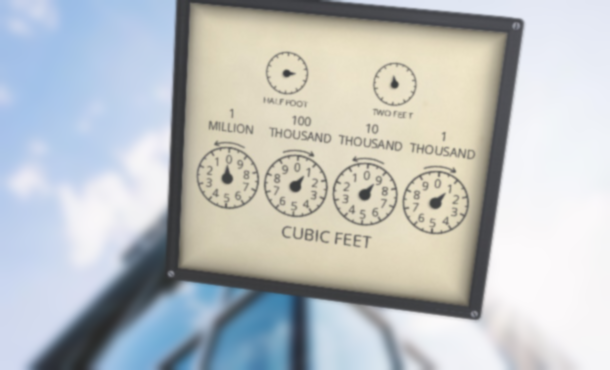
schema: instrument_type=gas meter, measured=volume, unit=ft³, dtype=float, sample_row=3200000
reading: 9100
